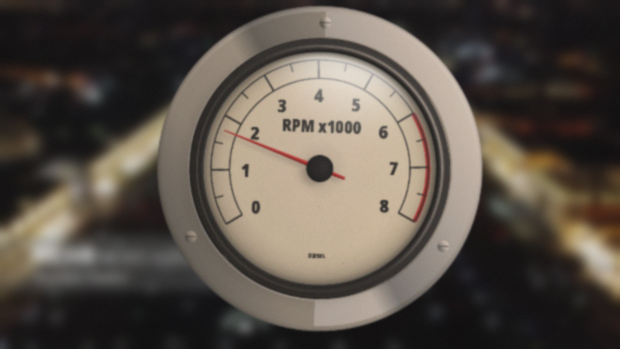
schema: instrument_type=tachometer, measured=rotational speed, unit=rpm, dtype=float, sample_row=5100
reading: 1750
